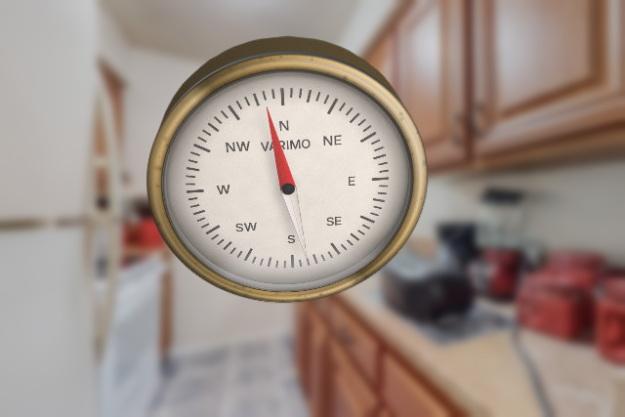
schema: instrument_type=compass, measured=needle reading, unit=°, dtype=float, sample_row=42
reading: 350
